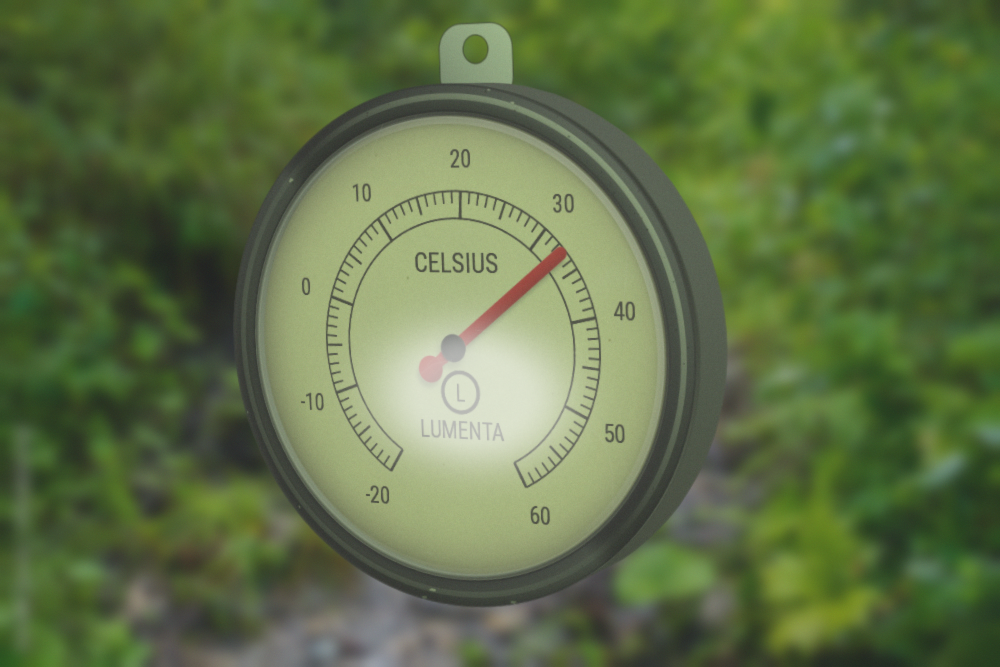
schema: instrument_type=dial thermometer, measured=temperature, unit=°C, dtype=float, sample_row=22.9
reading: 33
